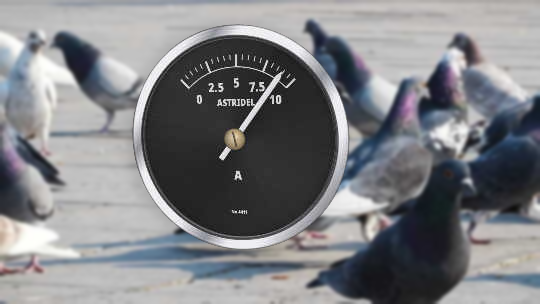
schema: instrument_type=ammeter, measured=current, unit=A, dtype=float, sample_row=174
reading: 9
